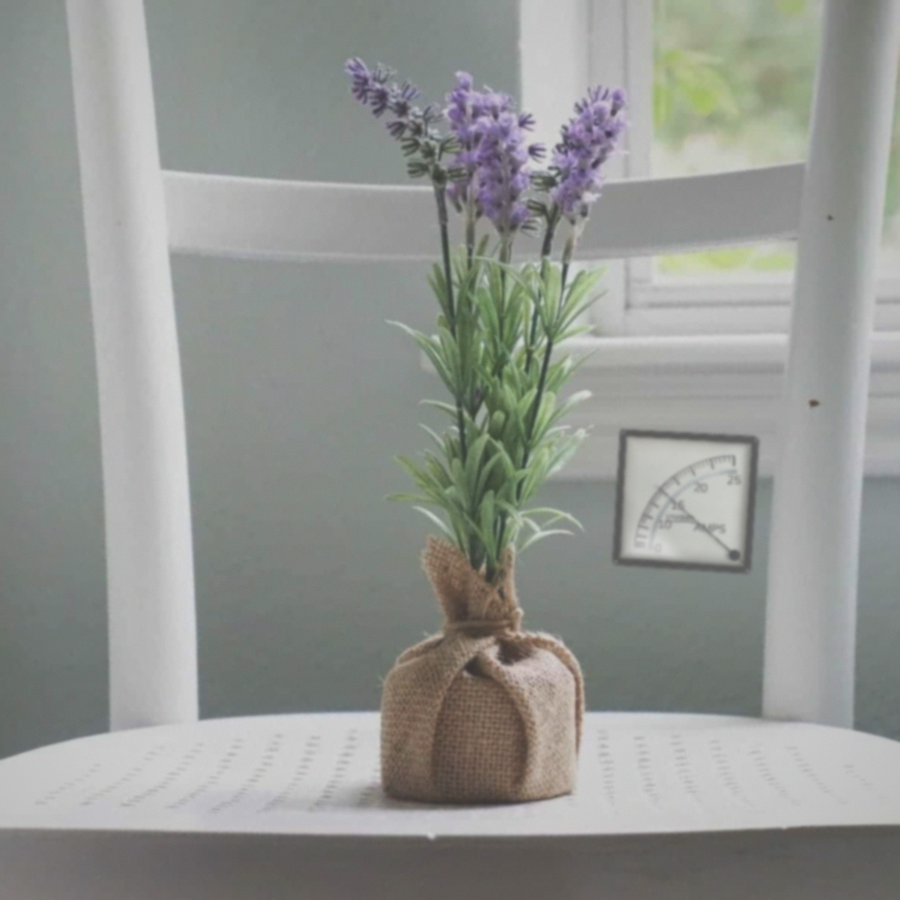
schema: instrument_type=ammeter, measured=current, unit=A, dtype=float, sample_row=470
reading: 15
